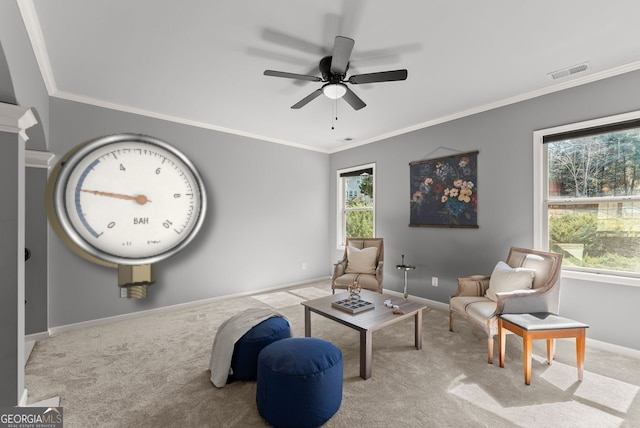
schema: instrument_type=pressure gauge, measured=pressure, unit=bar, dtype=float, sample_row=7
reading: 2
